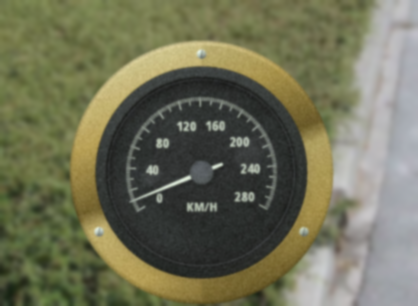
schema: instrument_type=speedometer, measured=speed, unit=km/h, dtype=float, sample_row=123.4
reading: 10
